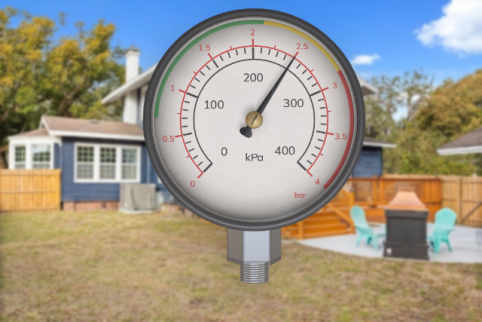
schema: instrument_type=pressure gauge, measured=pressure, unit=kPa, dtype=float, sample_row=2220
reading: 250
